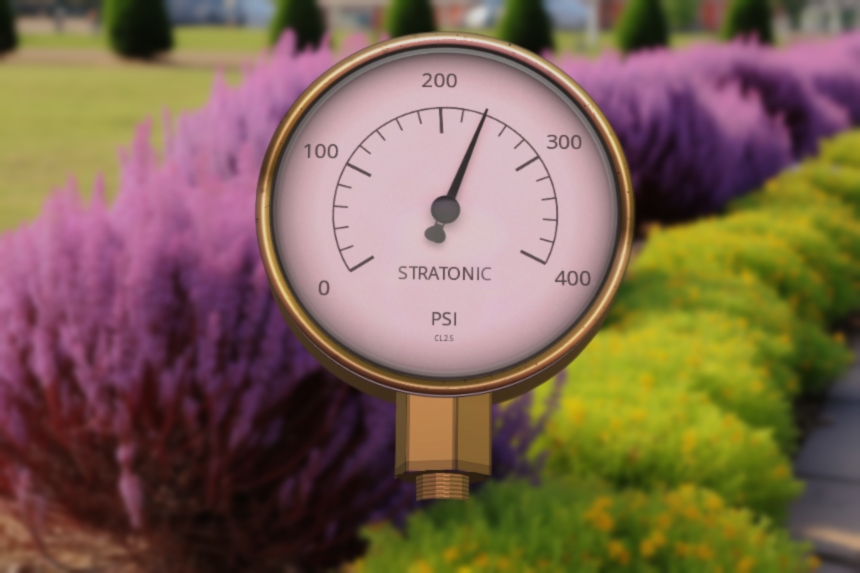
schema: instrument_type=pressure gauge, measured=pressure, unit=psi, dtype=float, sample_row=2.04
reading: 240
